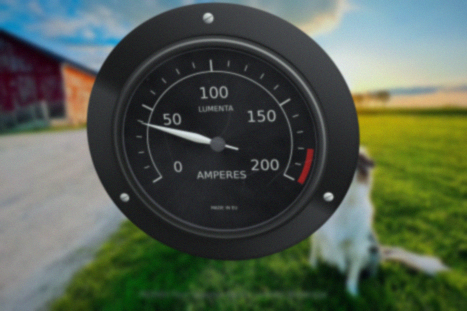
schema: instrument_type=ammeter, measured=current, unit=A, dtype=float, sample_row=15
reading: 40
